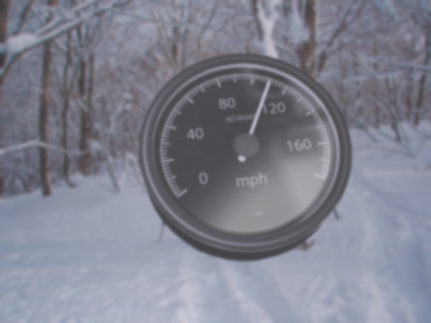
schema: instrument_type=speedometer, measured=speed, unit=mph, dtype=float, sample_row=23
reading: 110
